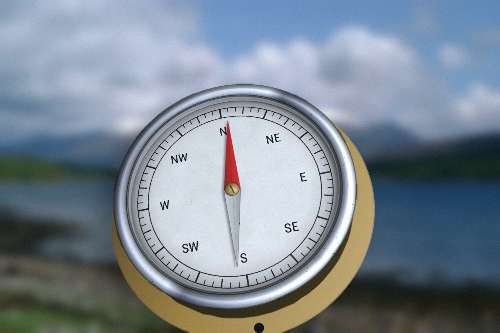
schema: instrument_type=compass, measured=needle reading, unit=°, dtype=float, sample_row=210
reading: 5
